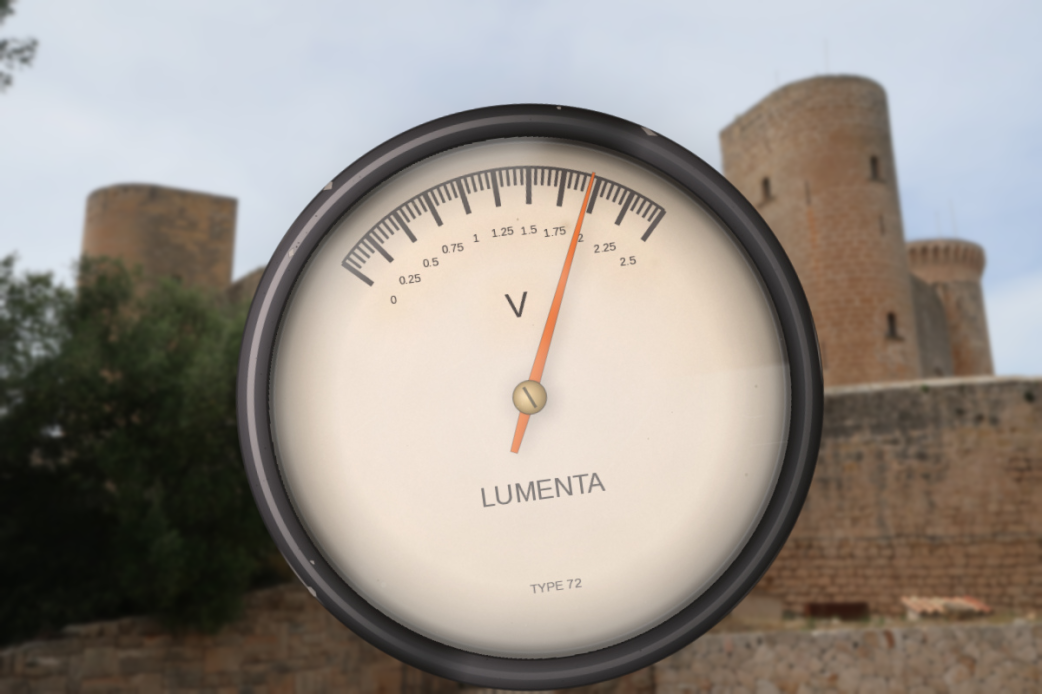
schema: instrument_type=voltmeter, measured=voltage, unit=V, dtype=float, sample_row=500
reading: 1.95
